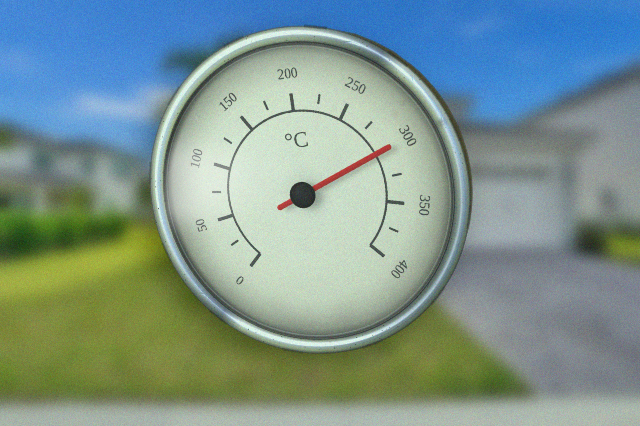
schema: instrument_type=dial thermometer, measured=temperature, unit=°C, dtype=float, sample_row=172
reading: 300
